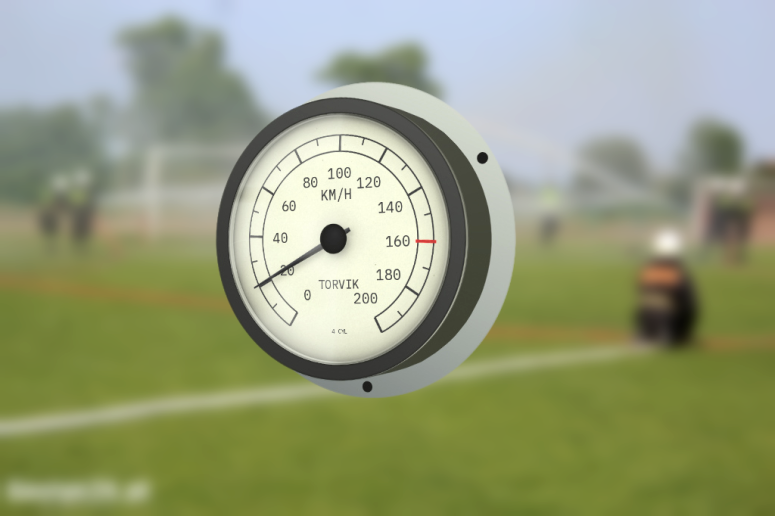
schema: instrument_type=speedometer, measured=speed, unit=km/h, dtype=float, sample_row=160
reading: 20
